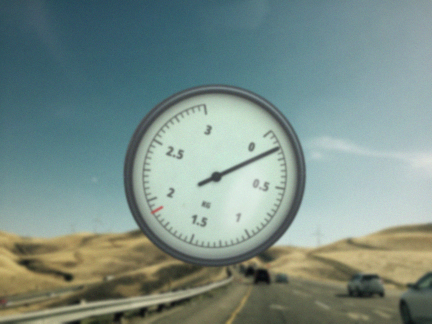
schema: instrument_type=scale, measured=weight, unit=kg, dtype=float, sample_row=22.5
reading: 0.15
